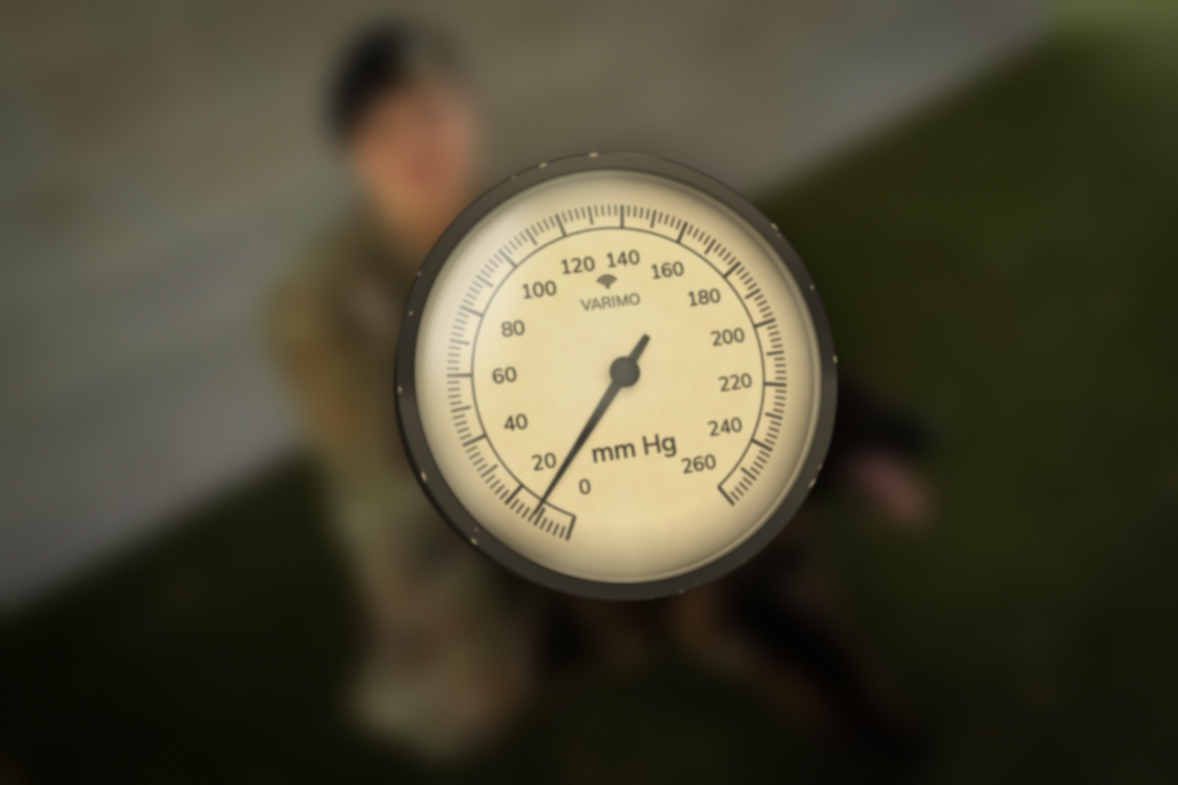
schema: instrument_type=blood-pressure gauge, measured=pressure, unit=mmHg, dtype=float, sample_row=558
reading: 12
